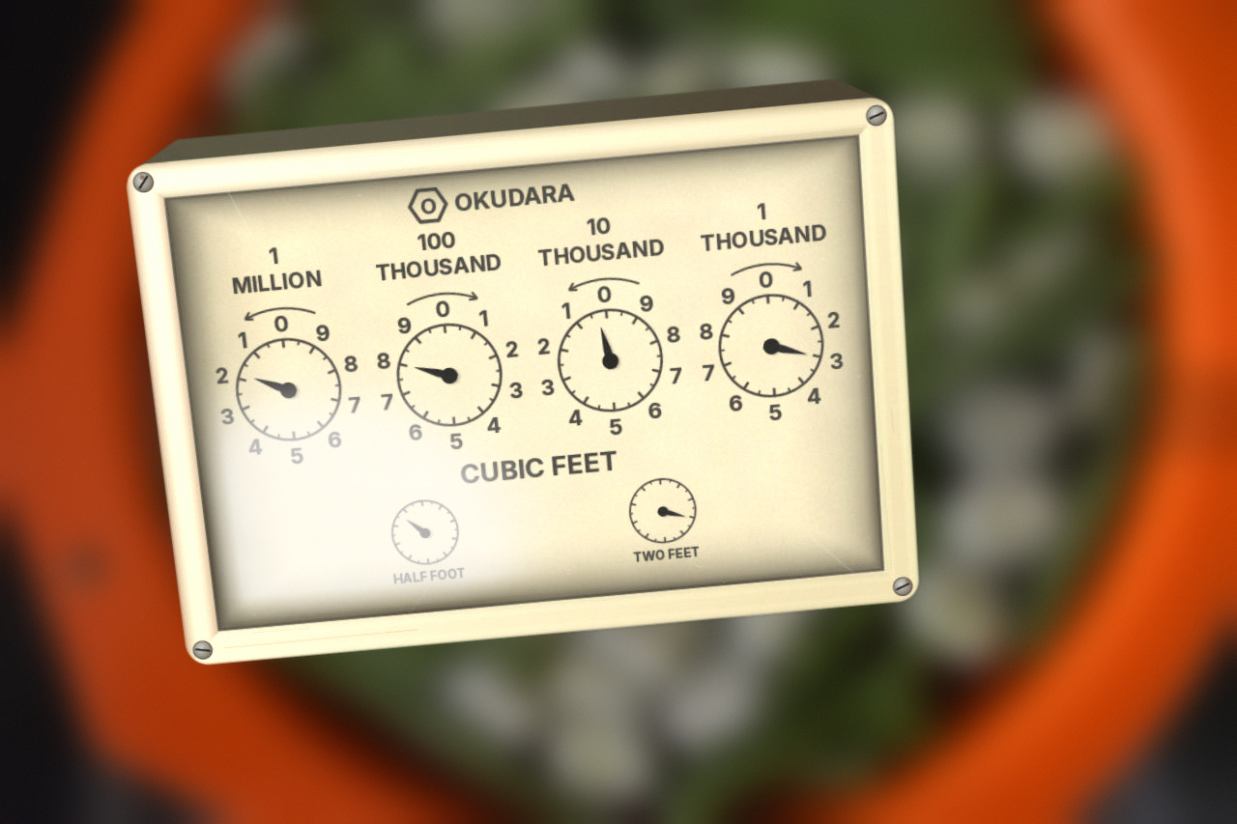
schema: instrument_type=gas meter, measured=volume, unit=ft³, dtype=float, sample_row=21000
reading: 180300
